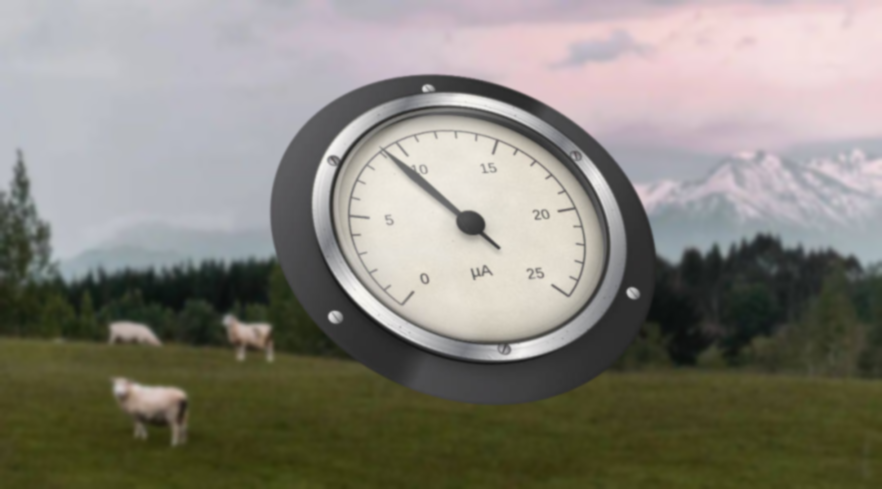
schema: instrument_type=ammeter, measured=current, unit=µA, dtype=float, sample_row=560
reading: 9
